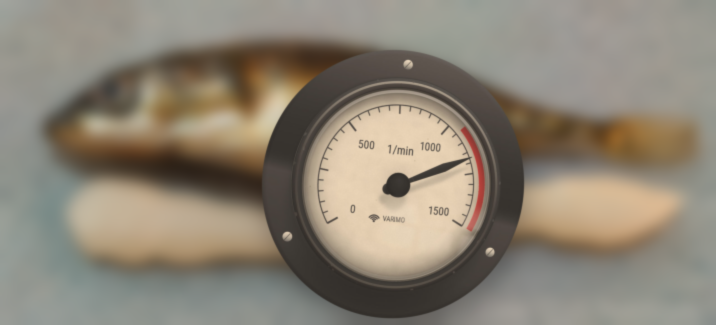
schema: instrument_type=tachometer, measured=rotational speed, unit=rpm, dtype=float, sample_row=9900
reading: 1175
